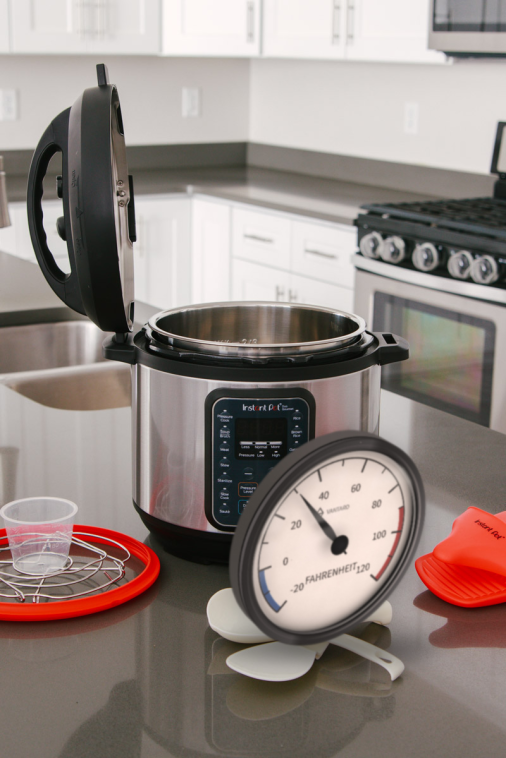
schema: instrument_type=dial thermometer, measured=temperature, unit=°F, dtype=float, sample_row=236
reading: 30
